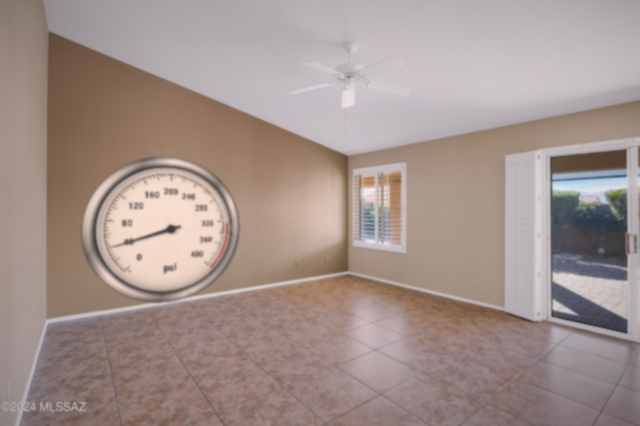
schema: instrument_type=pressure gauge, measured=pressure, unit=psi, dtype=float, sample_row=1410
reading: 40
